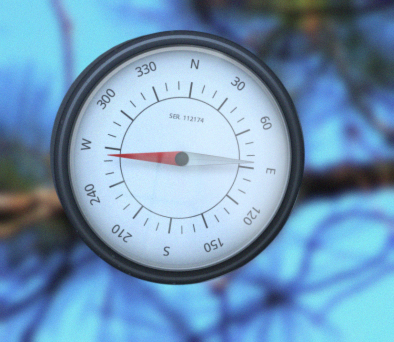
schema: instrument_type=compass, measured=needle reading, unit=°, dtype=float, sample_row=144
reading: 265
